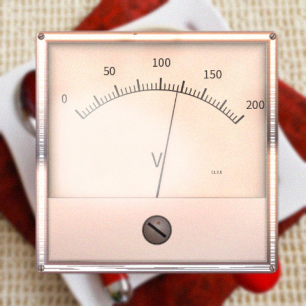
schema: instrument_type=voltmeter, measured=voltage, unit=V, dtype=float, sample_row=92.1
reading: 120
